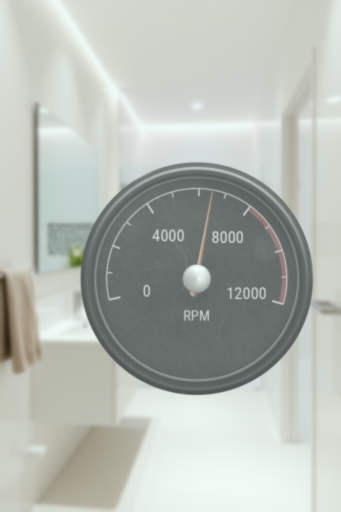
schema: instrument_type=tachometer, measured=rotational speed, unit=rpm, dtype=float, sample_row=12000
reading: 6500
